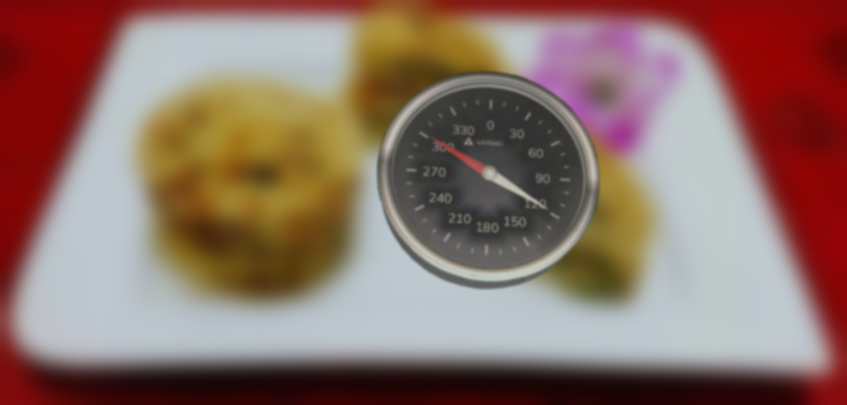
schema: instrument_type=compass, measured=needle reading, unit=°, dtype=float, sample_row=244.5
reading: 300
